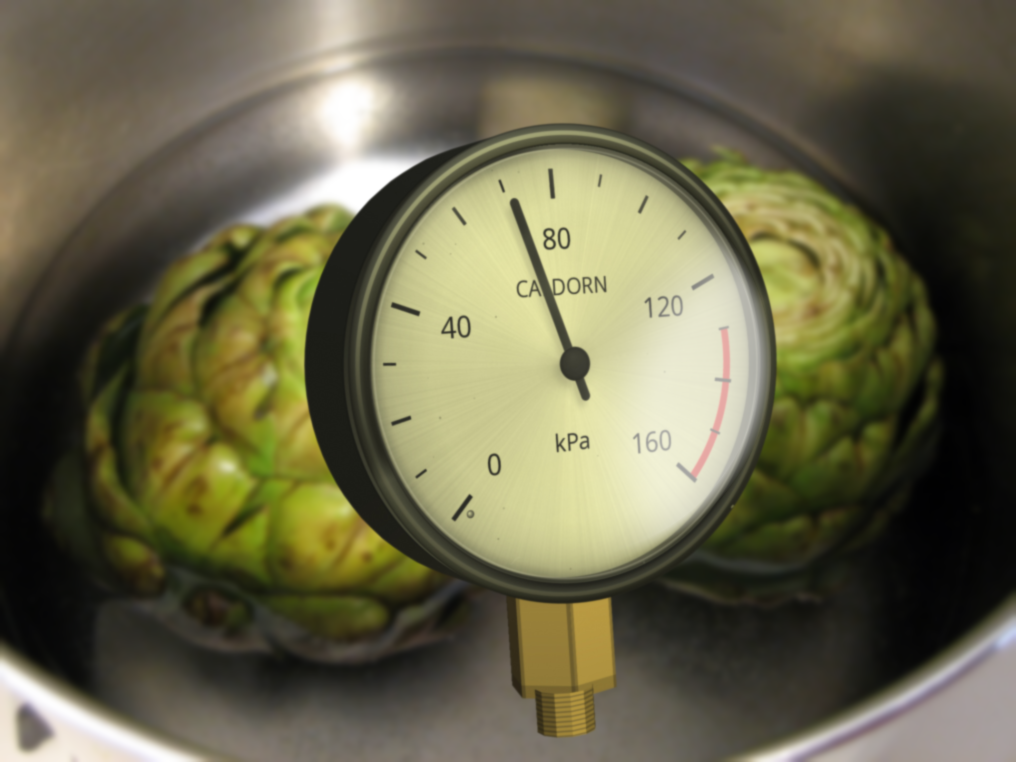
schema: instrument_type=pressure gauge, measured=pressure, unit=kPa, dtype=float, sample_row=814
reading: 70
